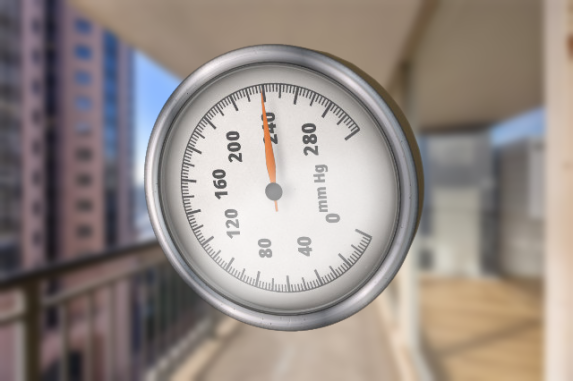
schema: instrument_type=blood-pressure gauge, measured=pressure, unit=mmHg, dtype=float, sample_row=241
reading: 240
